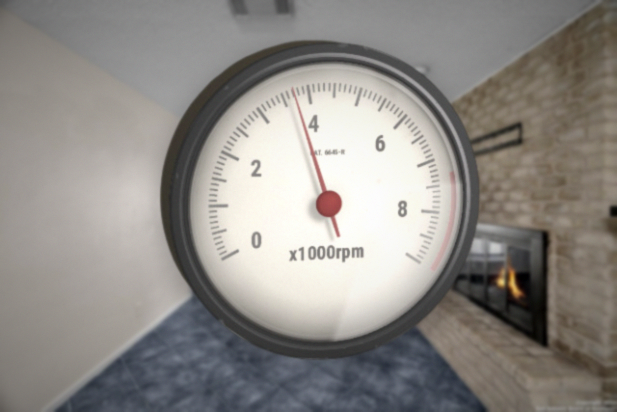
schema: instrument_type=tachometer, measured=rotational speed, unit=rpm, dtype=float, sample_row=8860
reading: 3700
